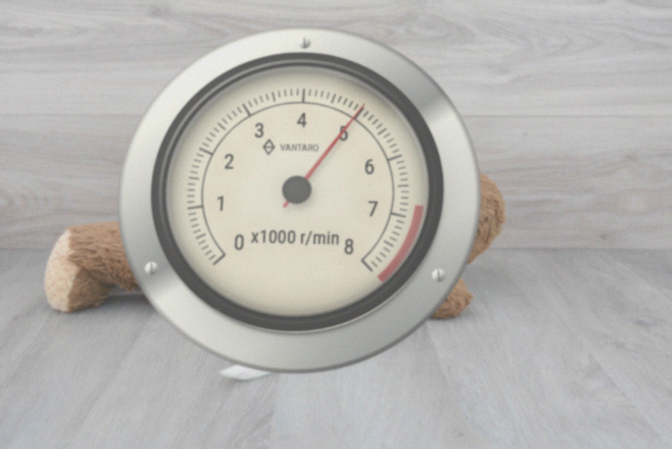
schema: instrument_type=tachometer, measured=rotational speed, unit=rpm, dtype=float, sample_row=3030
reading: 5000
